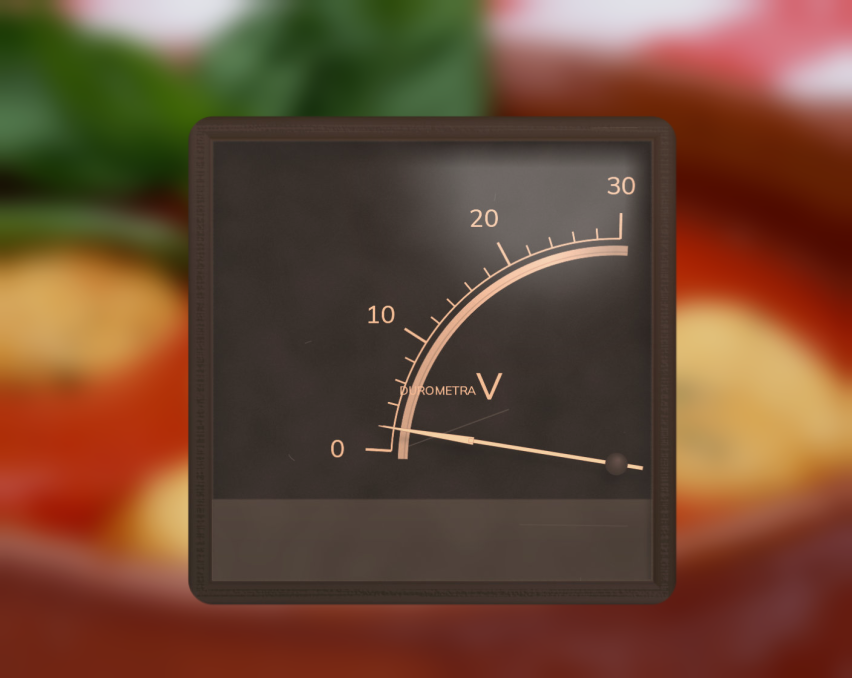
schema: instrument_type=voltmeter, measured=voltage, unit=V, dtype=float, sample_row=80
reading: 2
